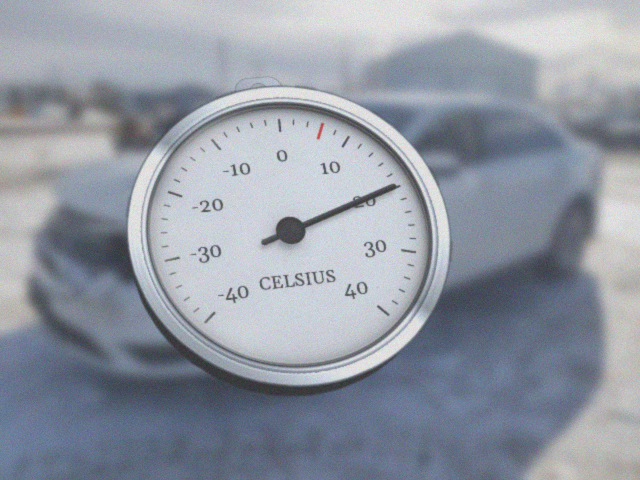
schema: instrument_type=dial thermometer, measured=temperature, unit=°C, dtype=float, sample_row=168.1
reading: 20
